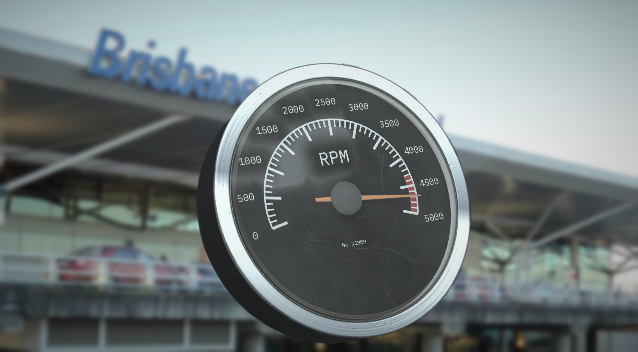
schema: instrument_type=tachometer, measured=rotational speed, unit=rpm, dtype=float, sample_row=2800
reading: 4700
